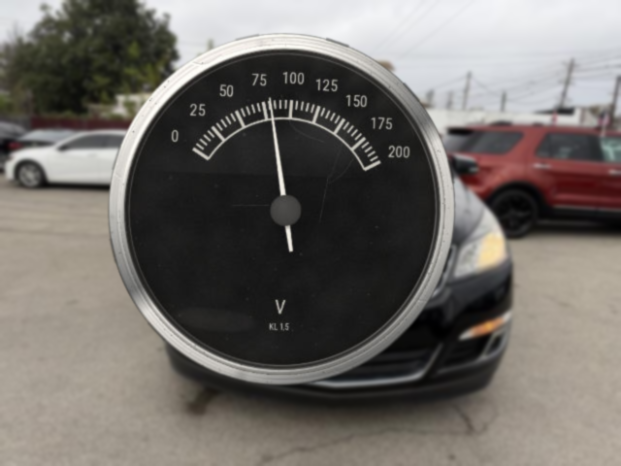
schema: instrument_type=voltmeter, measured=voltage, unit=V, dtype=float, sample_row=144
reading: 80
